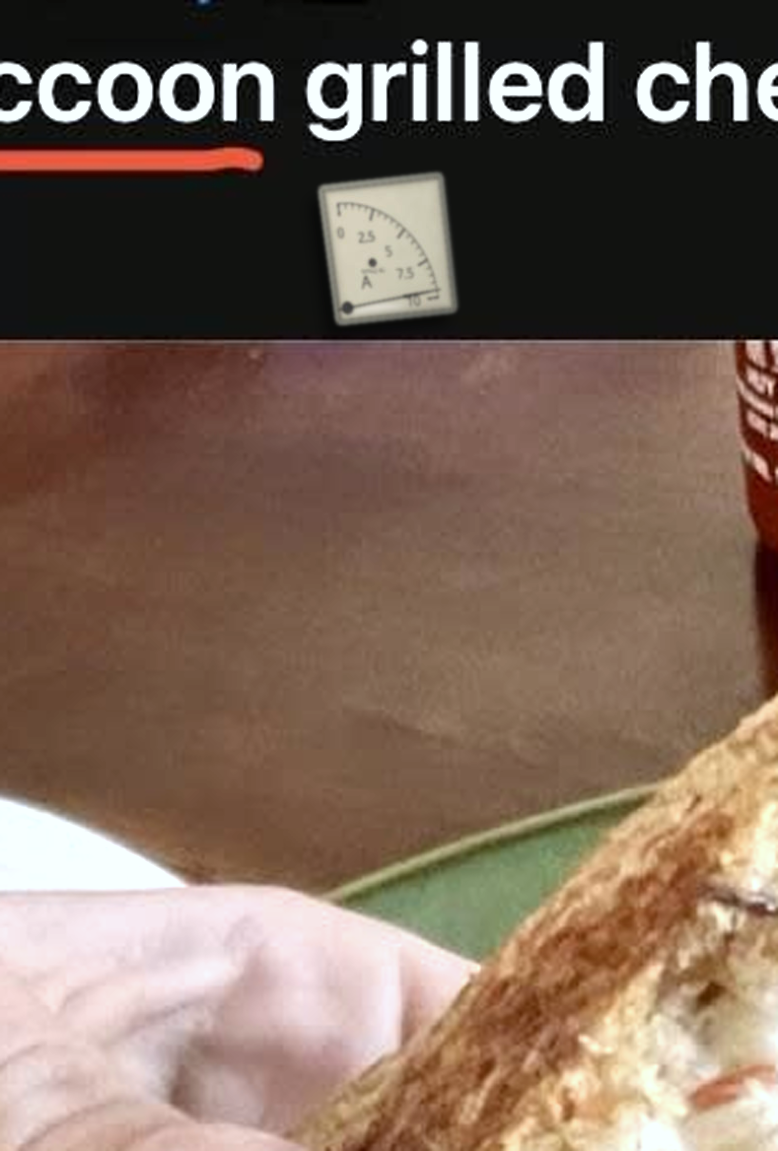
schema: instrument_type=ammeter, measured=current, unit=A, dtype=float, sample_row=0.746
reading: 9.5
